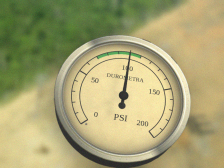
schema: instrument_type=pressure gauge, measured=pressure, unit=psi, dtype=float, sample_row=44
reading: 100
